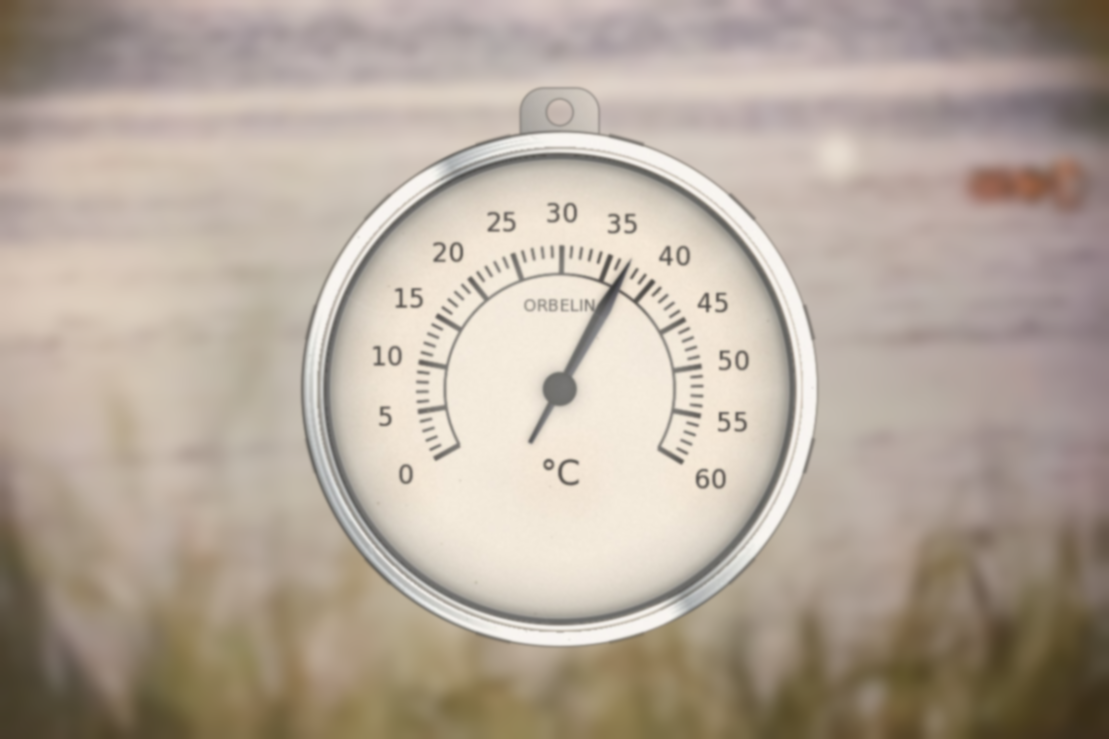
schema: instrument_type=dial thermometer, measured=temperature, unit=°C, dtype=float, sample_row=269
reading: 37
